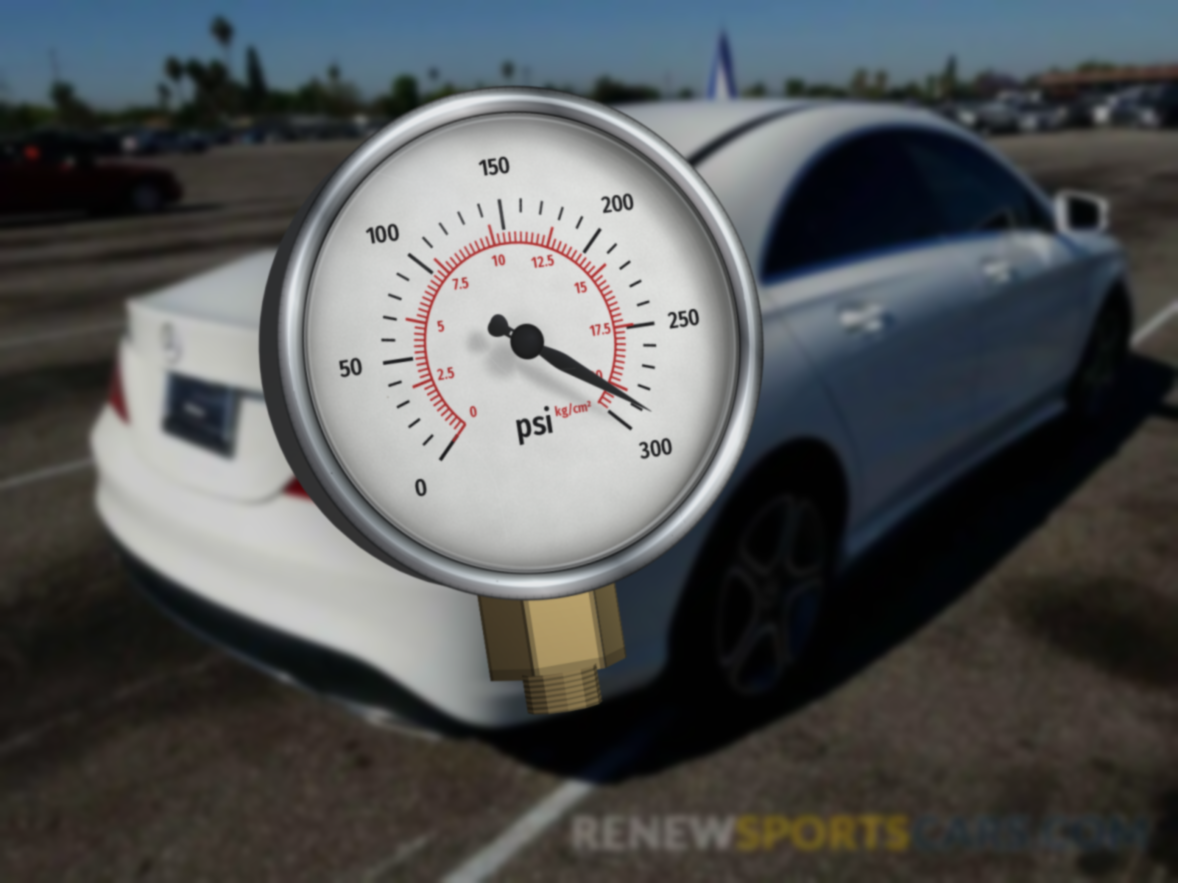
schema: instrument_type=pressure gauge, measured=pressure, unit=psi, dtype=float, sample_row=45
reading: 290
